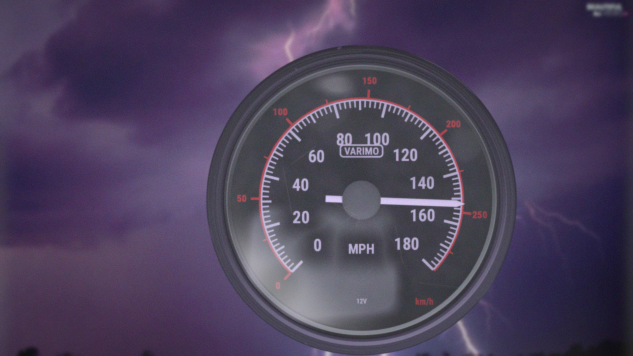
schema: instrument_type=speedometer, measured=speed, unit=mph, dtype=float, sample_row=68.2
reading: 152
